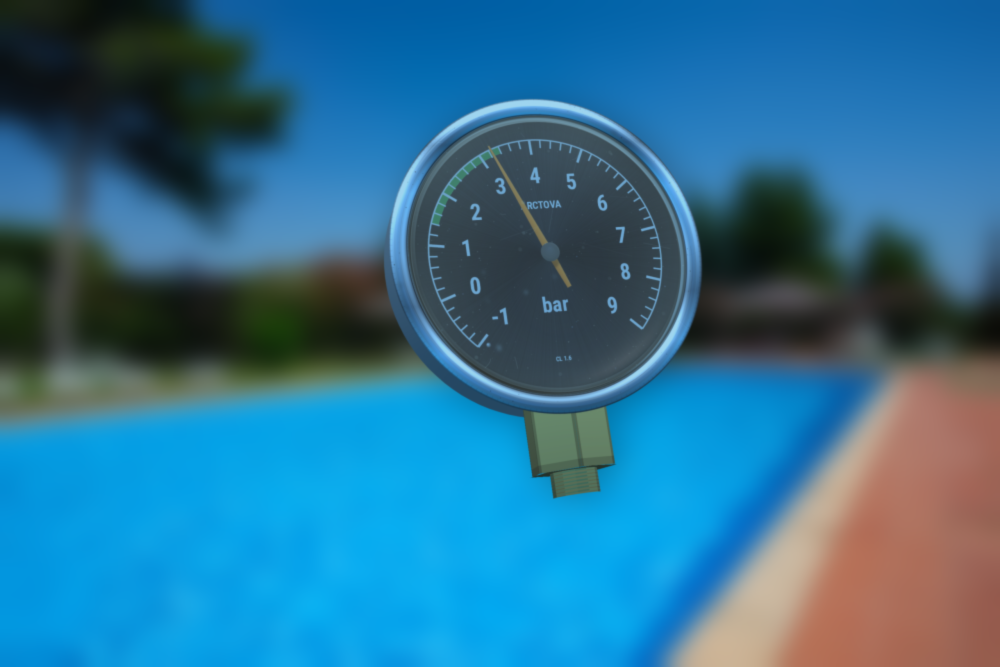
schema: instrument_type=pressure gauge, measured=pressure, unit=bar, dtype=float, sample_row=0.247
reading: 3.2
